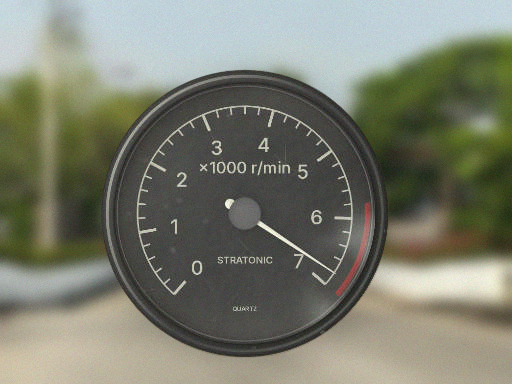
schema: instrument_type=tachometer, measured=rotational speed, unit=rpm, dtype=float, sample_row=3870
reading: 6800
